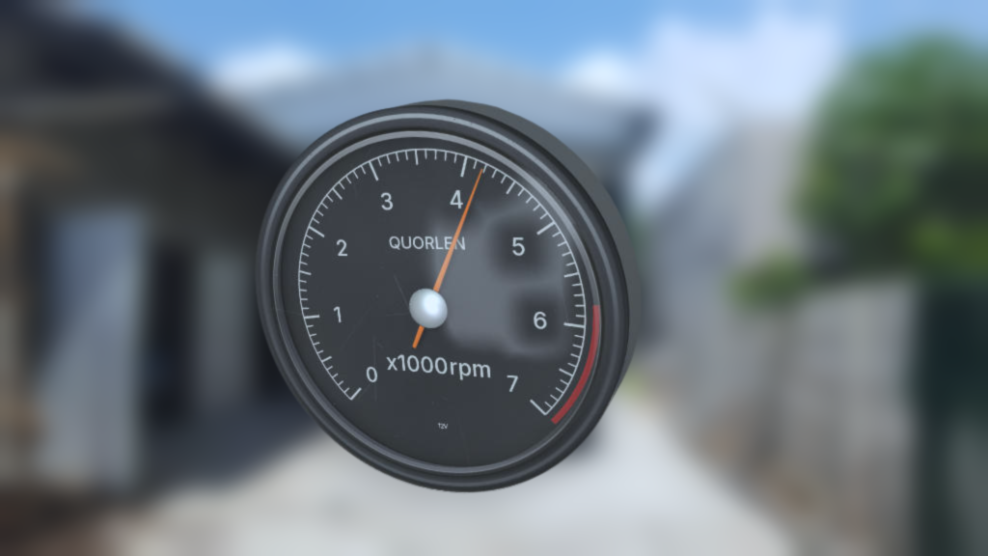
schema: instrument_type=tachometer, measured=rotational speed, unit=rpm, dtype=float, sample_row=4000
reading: 4200
